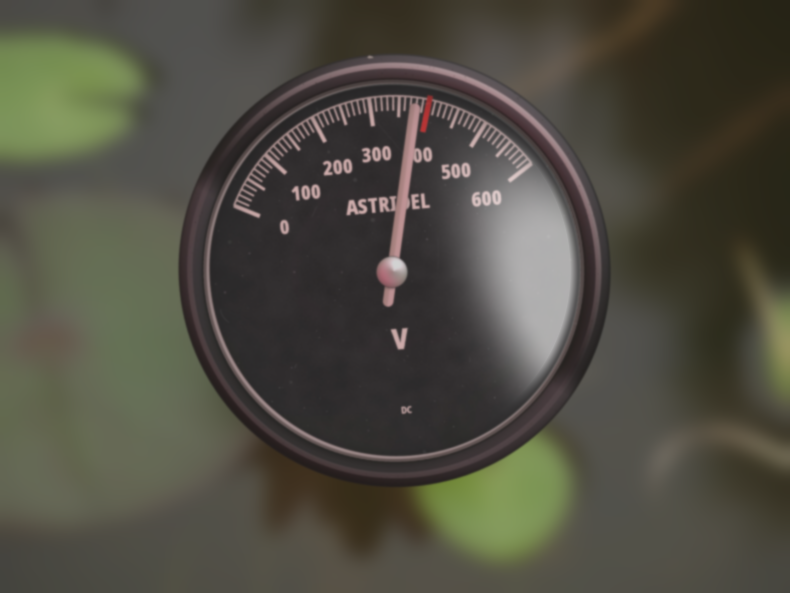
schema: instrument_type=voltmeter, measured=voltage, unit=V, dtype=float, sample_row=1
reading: 380
